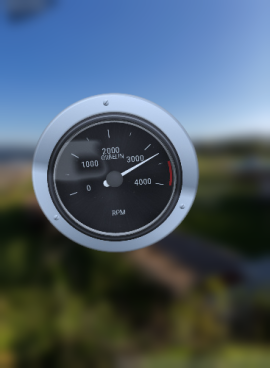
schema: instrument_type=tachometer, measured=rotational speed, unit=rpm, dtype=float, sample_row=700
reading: 3250
